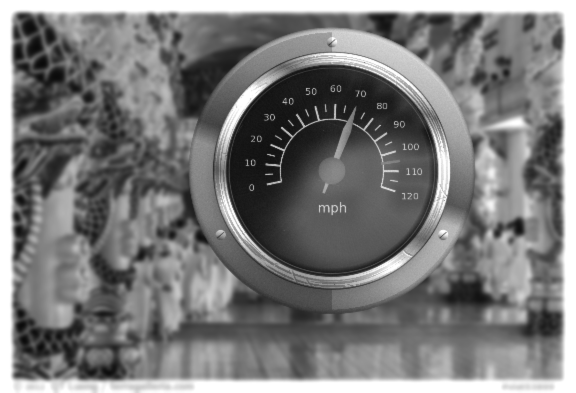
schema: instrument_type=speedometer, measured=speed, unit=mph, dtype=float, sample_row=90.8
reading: 70
